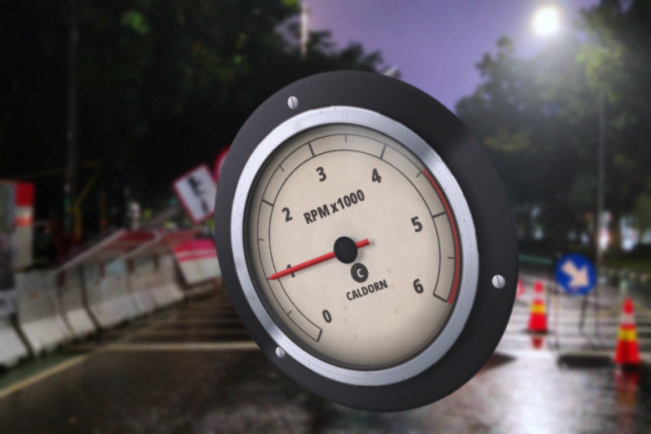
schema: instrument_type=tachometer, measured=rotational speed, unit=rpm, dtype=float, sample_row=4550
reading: 1000
